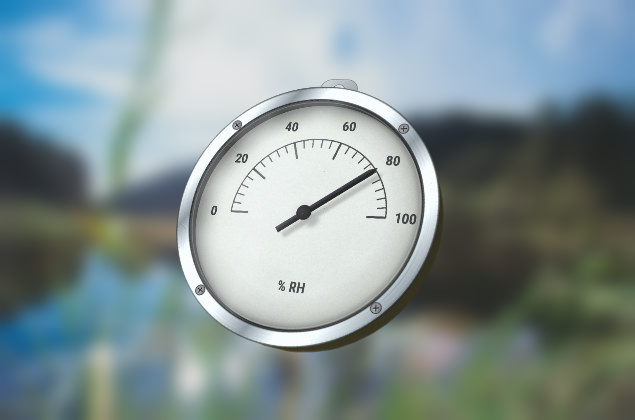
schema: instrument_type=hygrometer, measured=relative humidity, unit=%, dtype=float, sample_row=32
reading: 80
